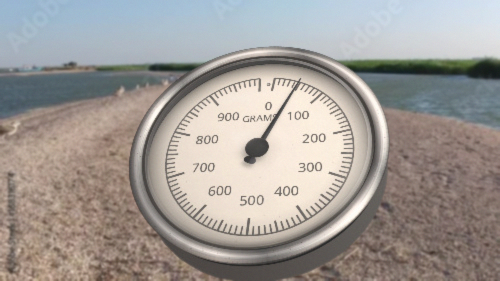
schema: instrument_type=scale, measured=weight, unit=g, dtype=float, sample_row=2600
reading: 50
